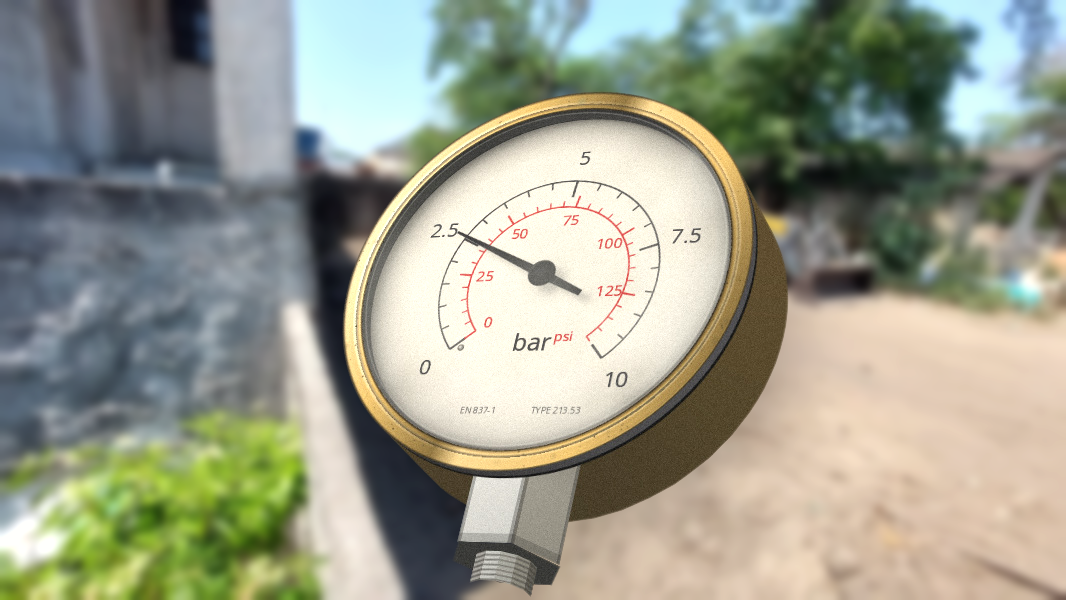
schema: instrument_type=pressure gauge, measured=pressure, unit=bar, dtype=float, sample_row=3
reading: 2.5
